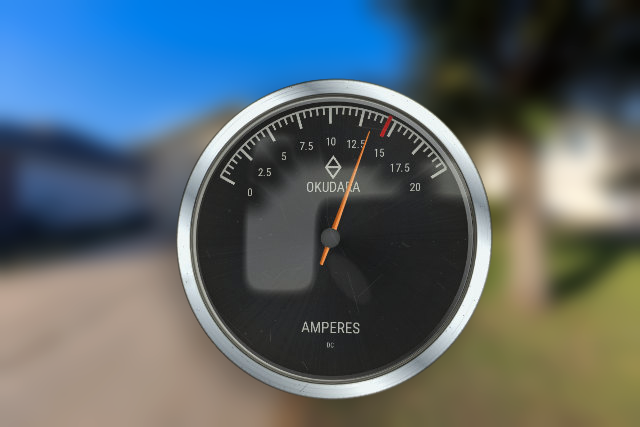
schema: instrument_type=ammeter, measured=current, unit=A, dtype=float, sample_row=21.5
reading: 13.5
